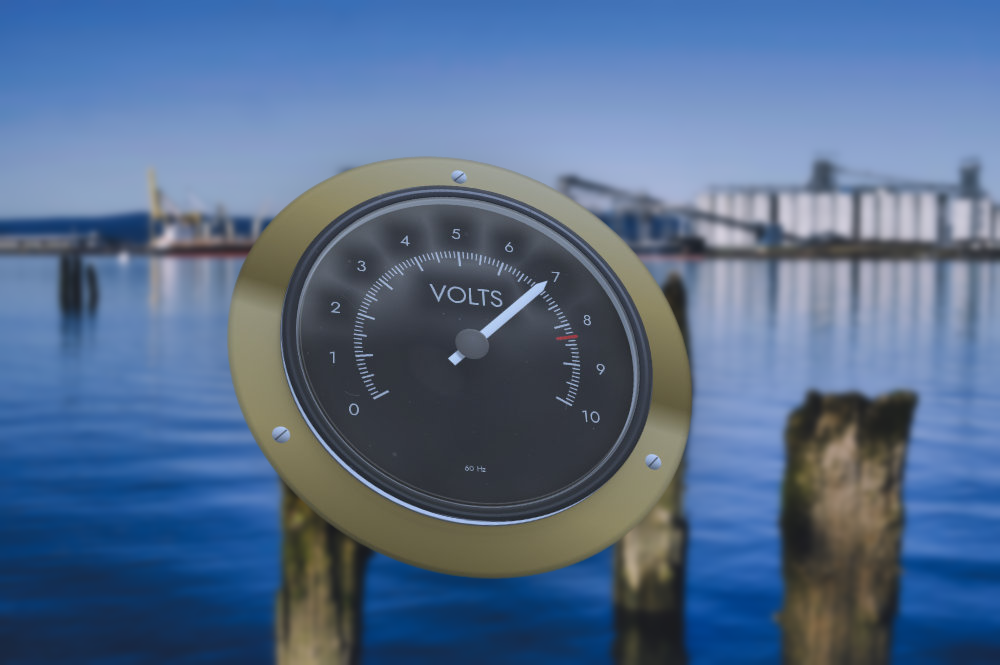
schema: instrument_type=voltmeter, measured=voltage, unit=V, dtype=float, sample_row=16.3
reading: 7
